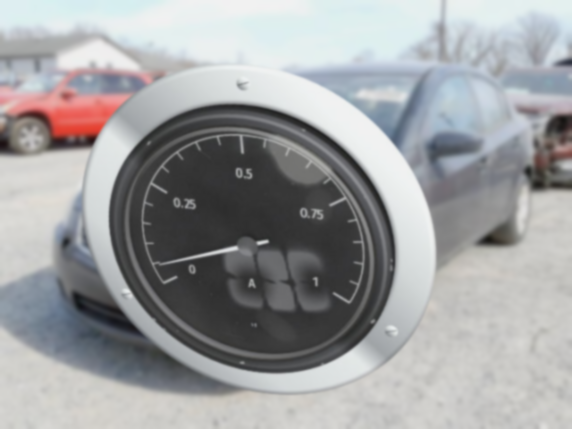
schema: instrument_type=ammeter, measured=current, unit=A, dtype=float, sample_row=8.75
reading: 0.05
